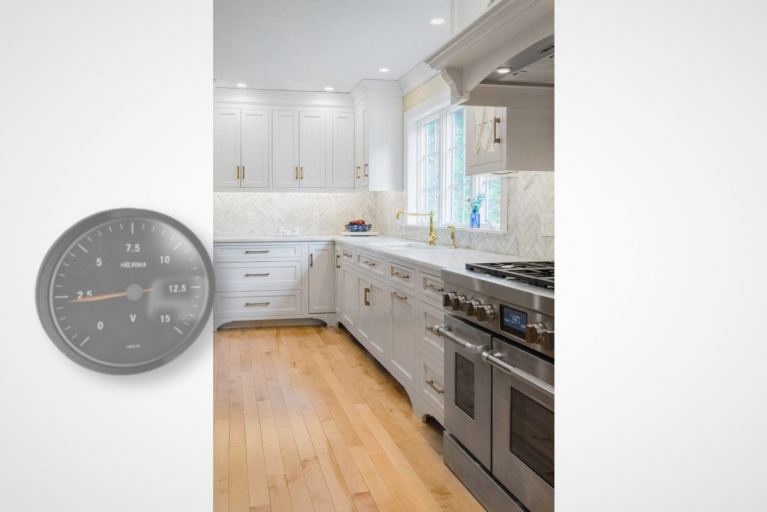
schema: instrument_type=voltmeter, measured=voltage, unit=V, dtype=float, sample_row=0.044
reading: 2.25
